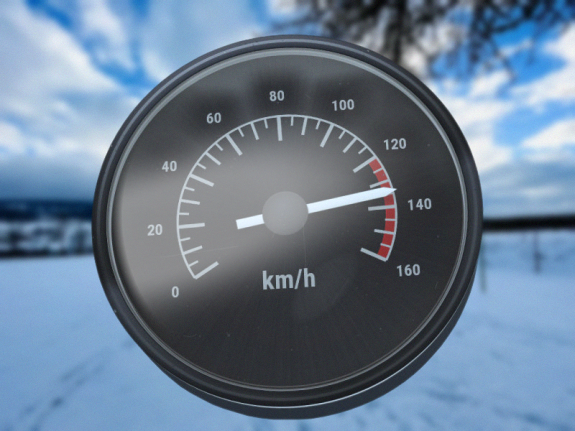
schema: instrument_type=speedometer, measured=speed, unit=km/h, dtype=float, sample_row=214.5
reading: 135
